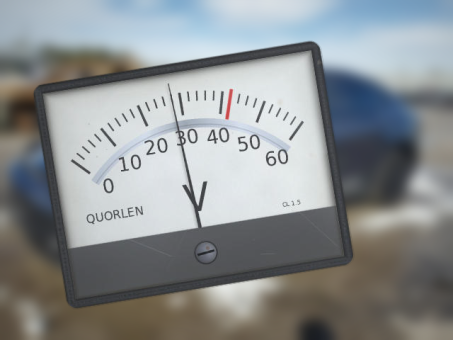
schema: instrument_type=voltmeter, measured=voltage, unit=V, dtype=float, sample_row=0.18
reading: 28
